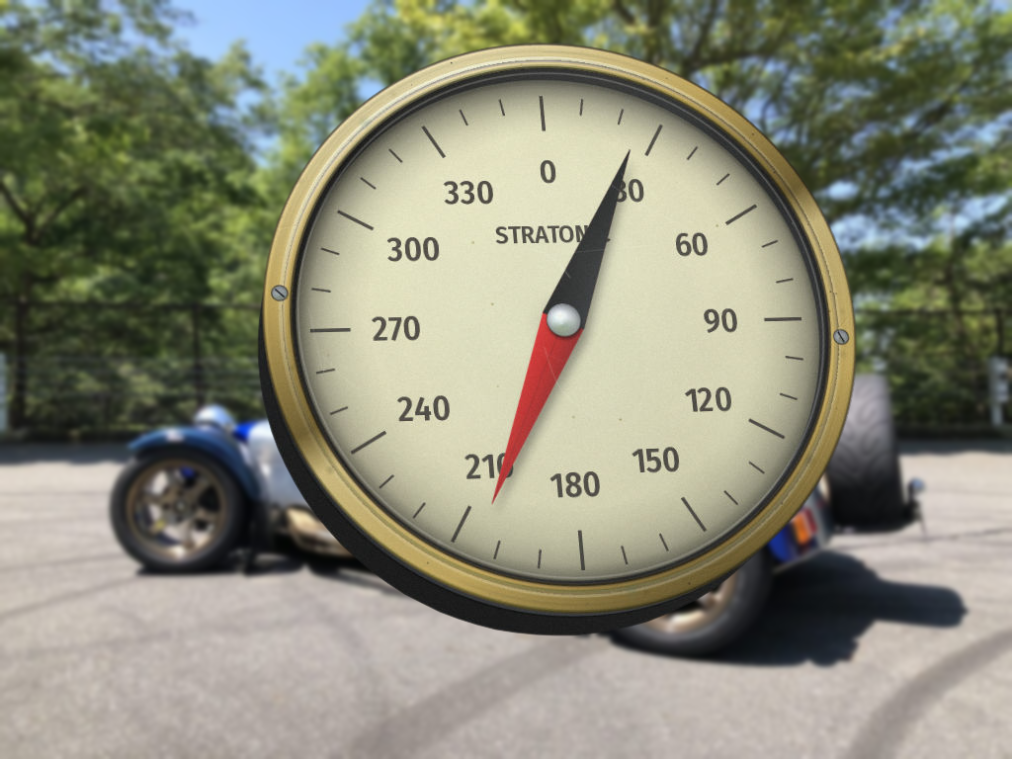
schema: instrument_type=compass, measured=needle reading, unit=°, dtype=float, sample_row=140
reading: 205
